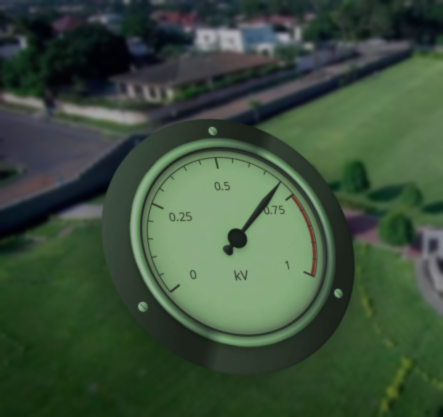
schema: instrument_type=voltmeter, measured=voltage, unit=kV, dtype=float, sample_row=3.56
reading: 0.7
